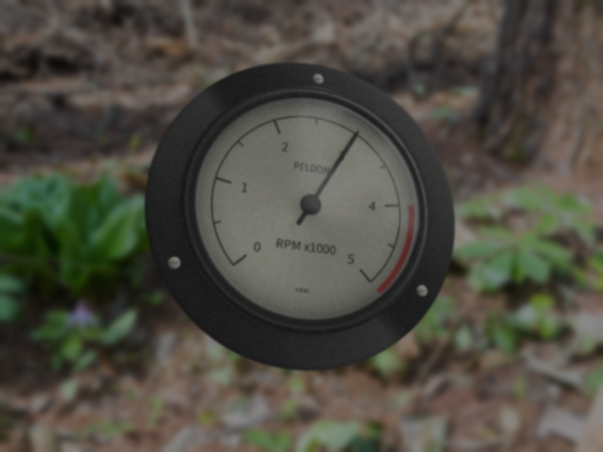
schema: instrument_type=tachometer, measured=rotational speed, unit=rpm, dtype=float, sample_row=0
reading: 3000
